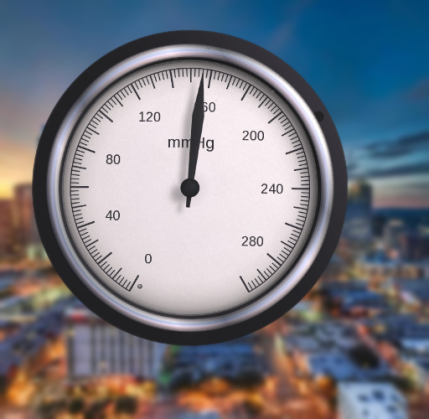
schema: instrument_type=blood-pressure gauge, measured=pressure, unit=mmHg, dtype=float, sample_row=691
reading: 156
